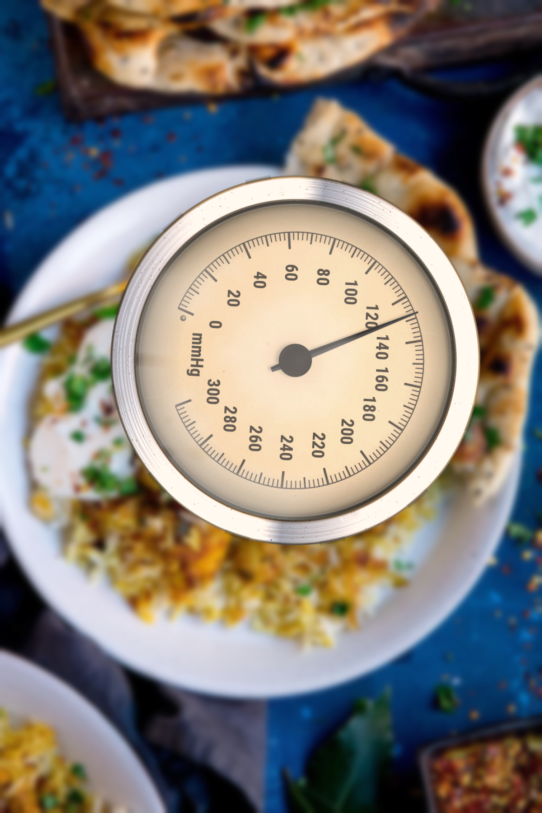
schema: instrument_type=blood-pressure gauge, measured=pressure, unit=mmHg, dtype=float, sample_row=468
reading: 128
